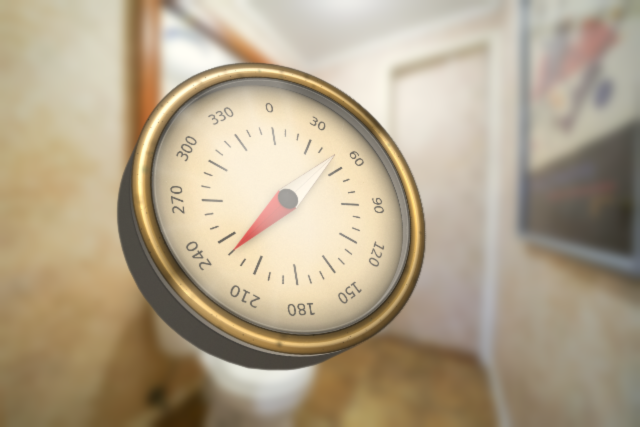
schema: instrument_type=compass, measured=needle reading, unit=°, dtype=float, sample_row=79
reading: 230
